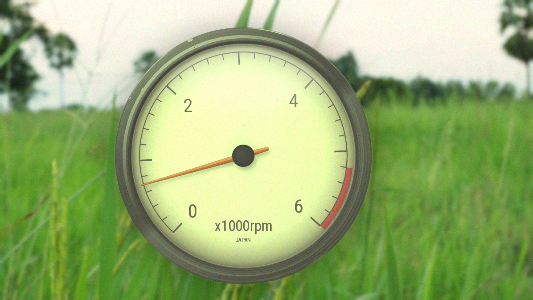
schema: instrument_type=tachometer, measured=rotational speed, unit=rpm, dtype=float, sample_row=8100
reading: 700
